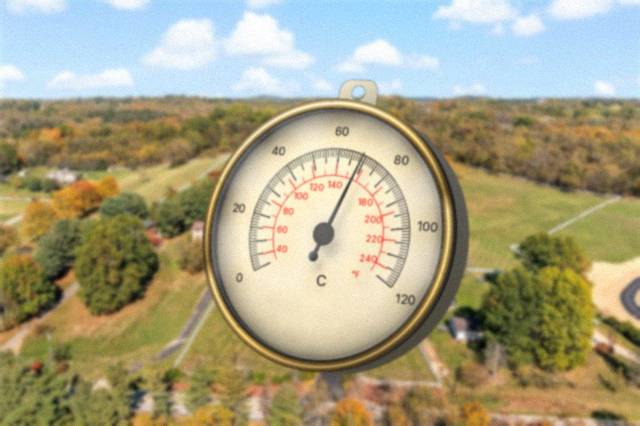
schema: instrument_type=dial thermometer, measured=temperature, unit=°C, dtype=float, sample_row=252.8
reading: 70
